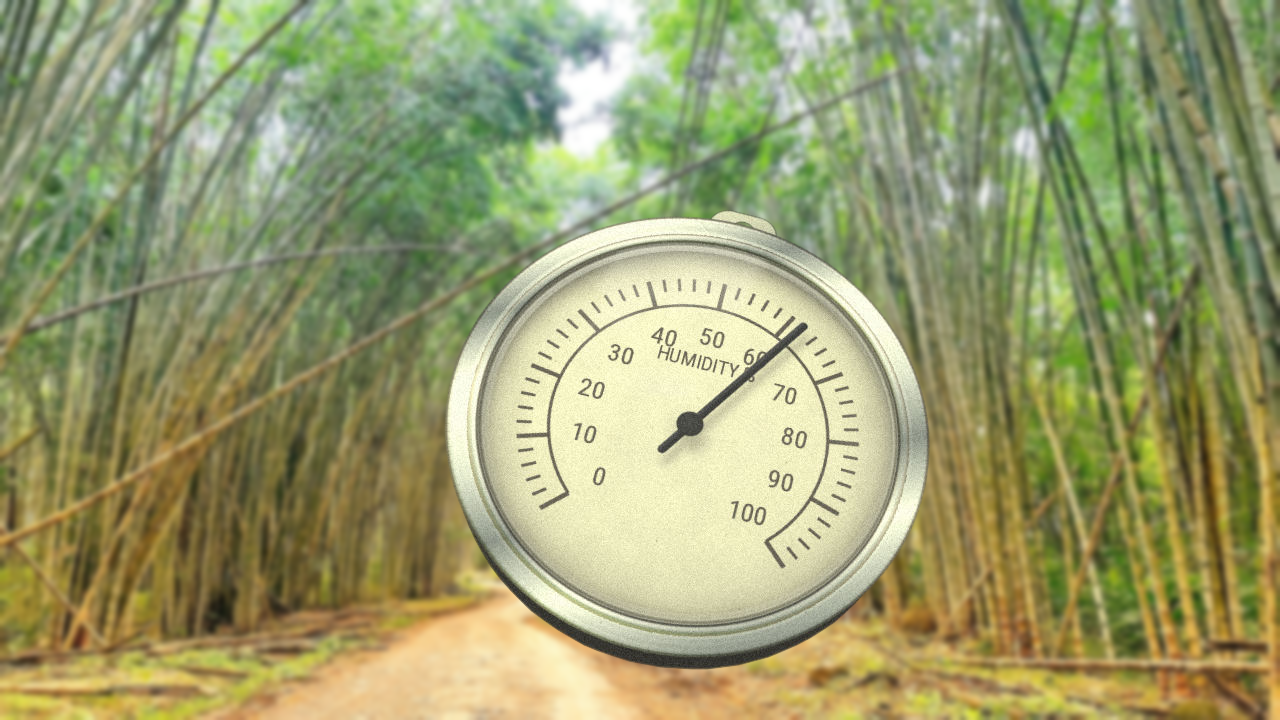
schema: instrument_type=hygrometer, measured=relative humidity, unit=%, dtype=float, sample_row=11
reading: 62
